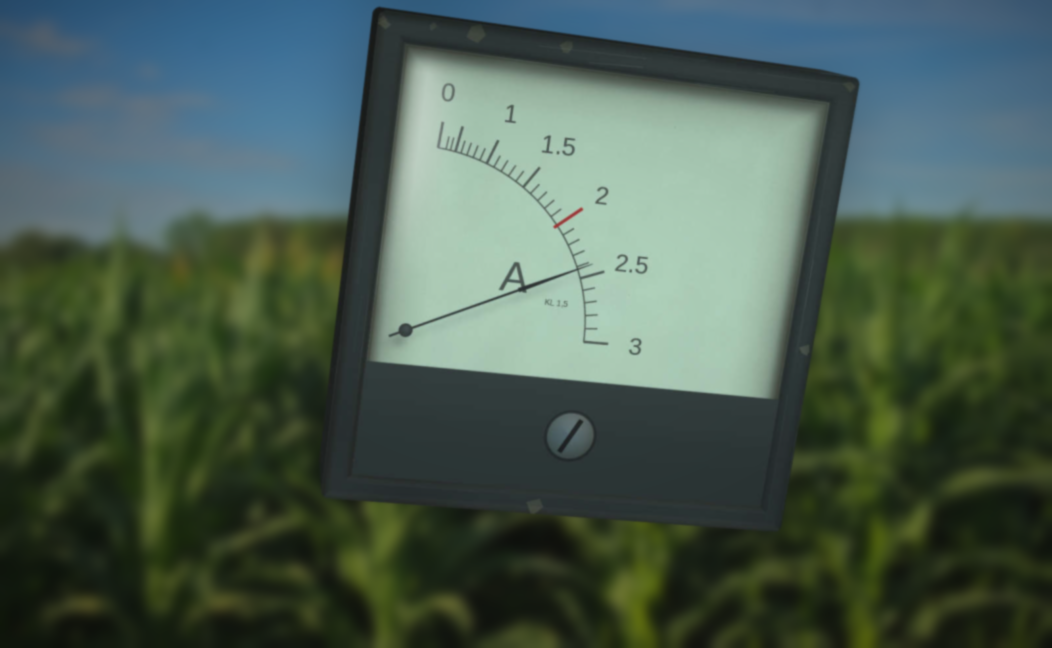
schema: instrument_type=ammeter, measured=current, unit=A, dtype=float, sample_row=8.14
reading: 2.4
